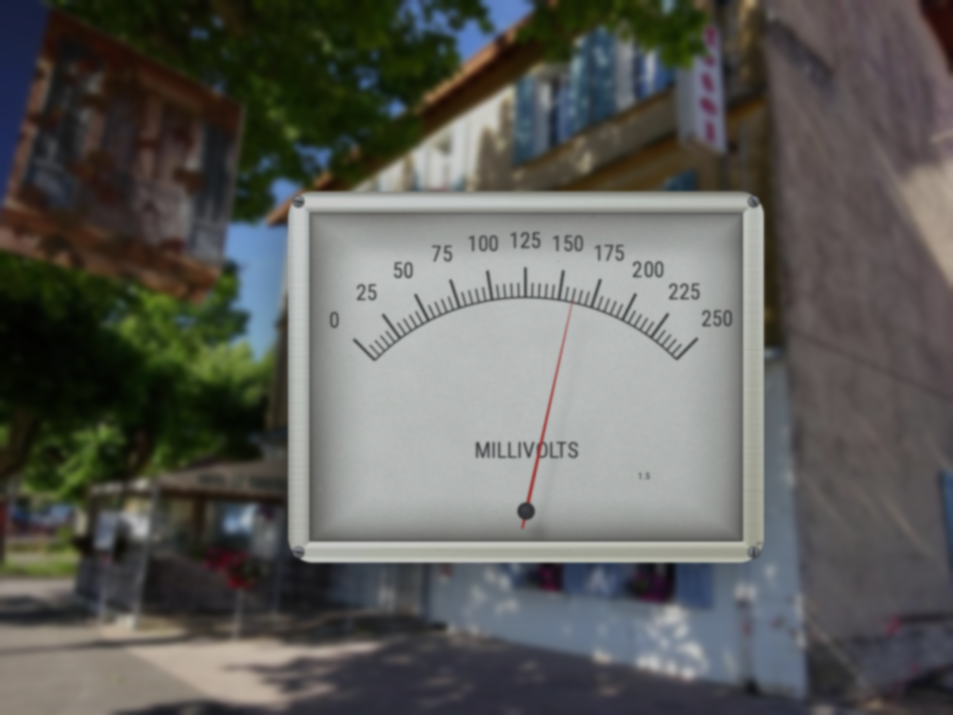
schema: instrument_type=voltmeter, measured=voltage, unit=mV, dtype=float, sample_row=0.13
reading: 160
